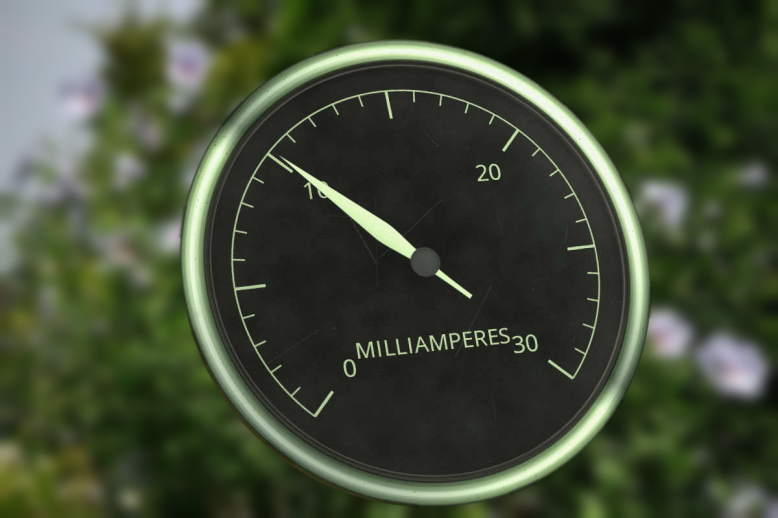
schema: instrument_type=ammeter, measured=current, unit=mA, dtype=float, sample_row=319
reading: 10
